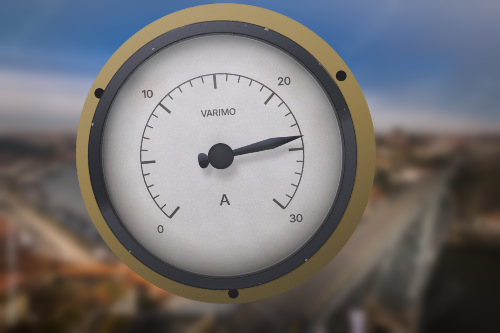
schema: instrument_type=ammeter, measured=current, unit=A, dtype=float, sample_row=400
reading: 24
